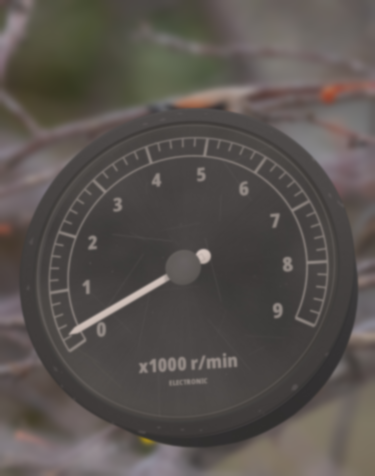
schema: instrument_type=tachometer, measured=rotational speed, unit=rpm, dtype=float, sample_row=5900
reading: 200
